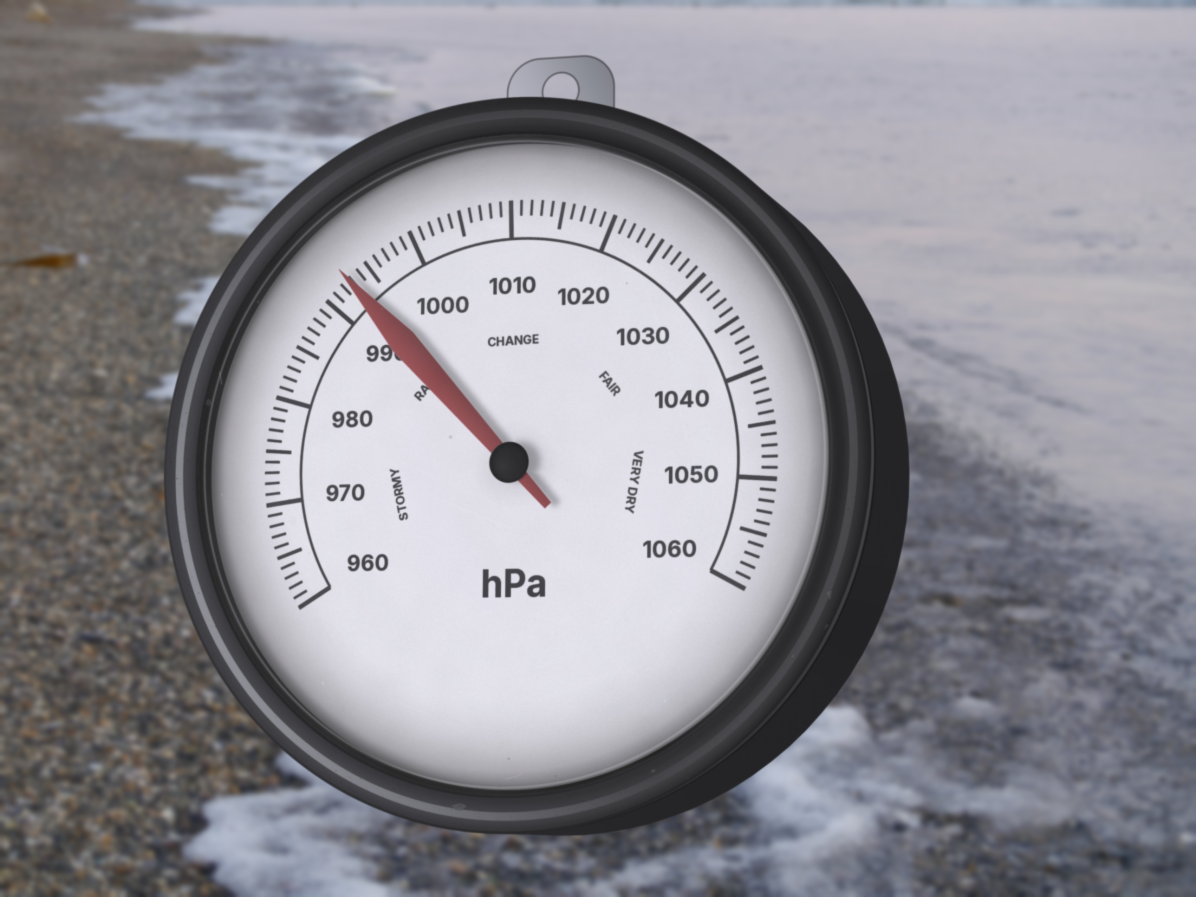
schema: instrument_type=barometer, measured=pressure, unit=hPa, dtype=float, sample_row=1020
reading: 993
